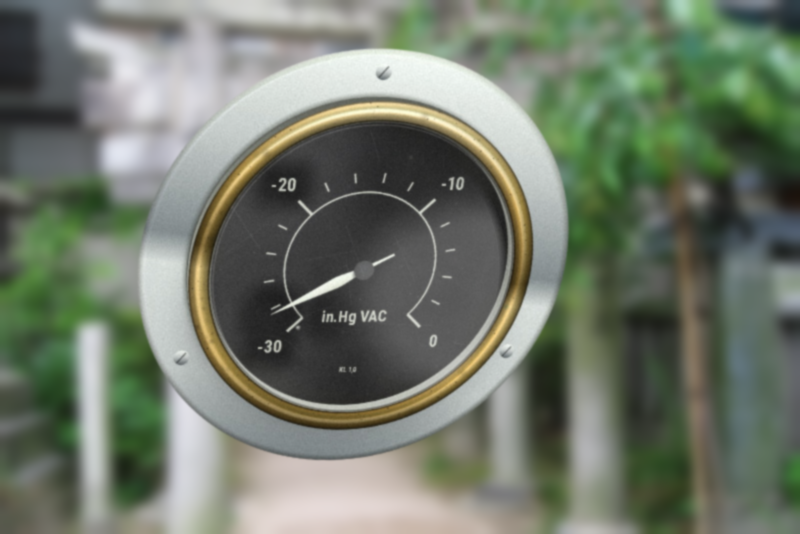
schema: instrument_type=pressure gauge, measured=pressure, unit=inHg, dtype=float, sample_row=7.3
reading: -28
